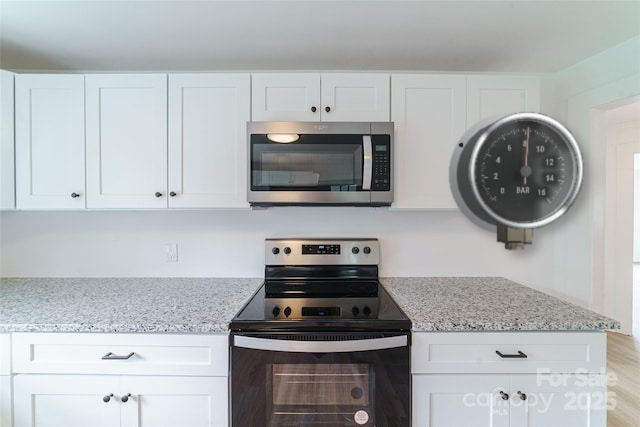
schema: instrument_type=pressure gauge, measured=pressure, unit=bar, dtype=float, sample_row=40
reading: 8
